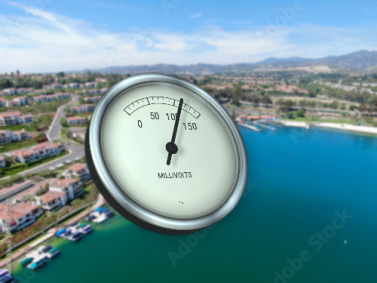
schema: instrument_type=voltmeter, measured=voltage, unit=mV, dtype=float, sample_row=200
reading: 110
